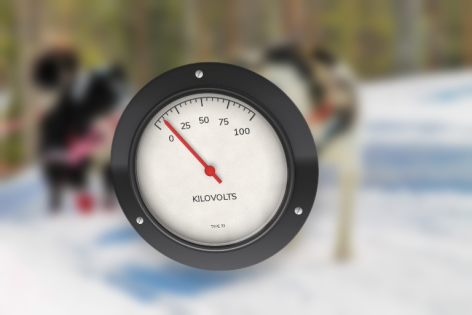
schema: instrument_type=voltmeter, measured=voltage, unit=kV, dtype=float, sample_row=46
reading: 10
